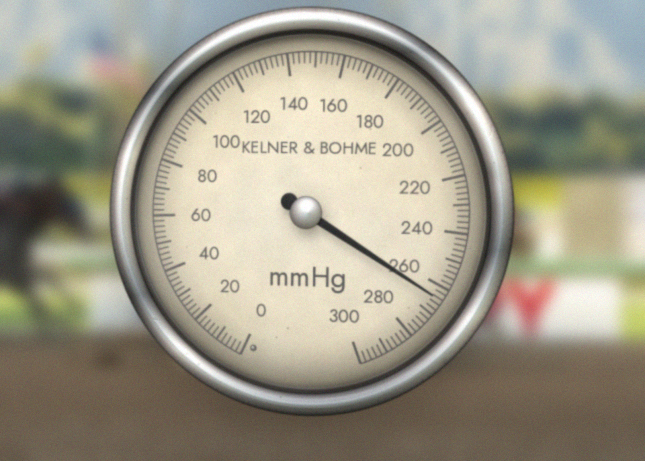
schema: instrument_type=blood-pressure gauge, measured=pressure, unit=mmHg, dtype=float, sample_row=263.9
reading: 264
